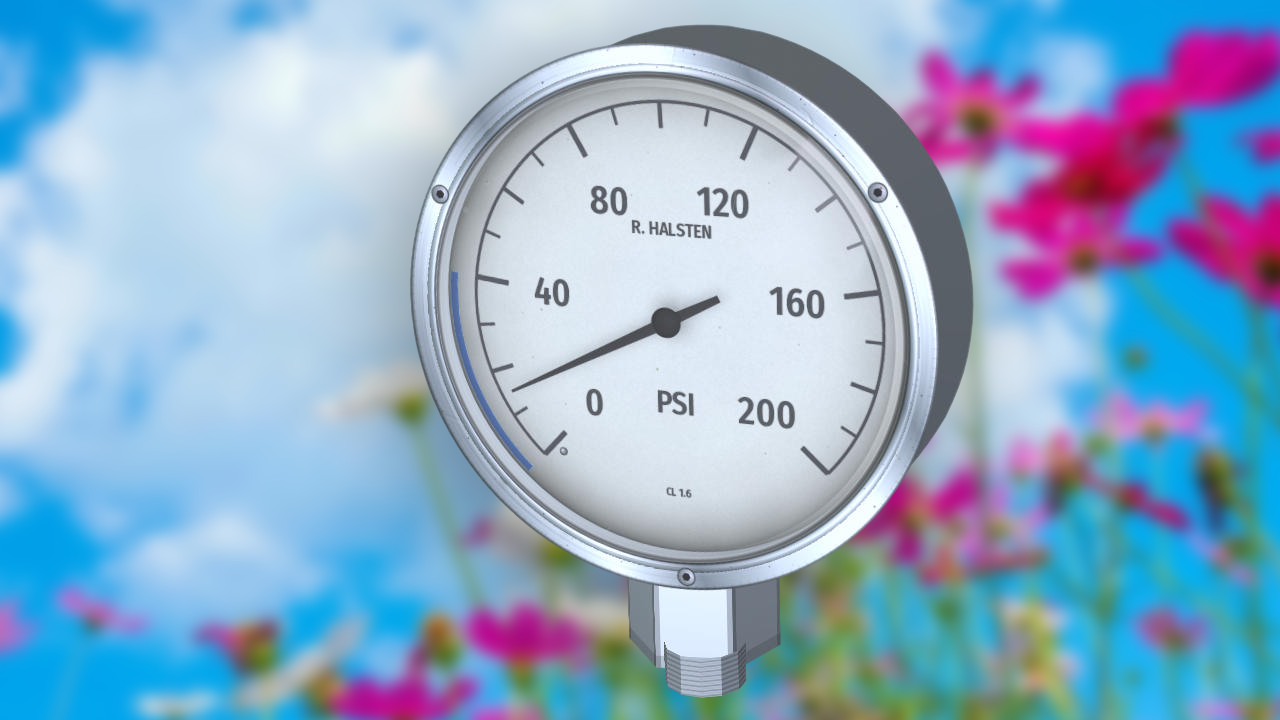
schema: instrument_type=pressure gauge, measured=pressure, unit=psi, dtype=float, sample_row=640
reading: 15
